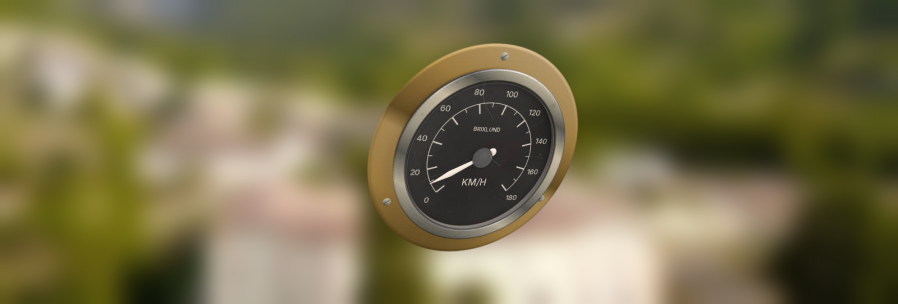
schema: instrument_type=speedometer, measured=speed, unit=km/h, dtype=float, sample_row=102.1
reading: 10
